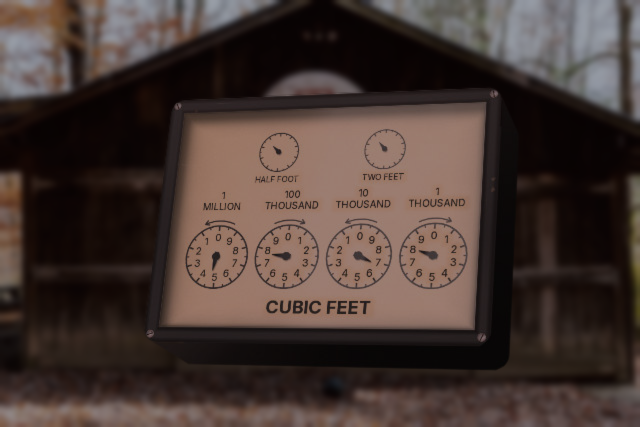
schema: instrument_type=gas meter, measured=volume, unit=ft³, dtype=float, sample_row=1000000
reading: 476800
